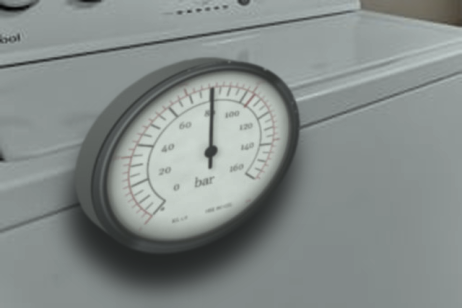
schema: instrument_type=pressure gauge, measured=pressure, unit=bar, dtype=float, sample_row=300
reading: 80
